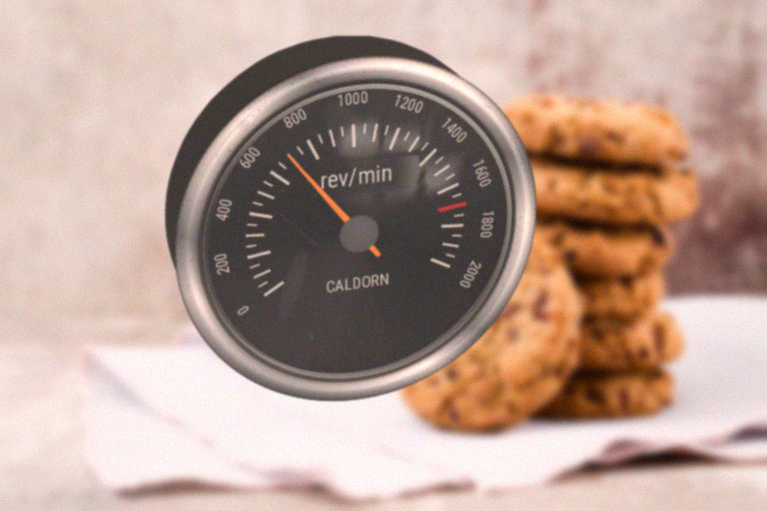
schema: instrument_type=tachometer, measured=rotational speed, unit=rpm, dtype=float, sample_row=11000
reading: 700
